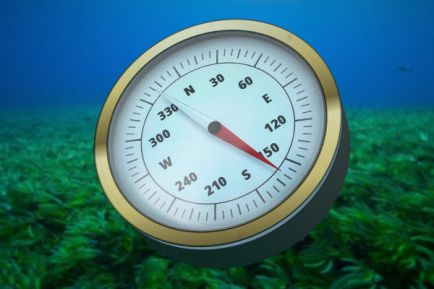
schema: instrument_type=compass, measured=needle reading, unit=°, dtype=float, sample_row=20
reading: 160
